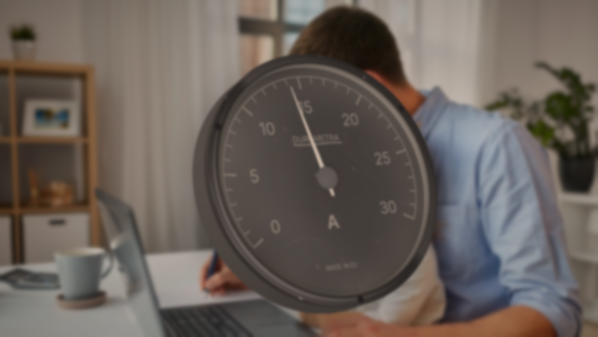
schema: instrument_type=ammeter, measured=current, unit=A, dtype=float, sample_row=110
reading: 14
